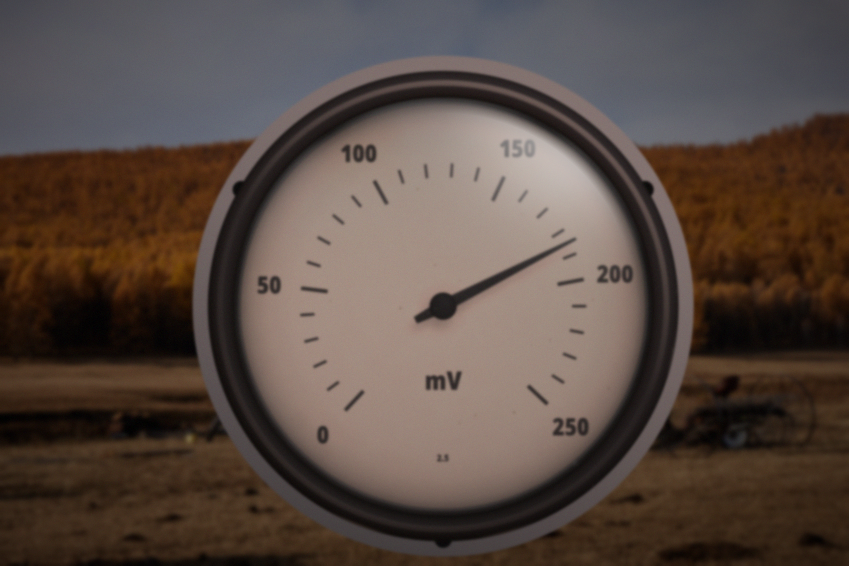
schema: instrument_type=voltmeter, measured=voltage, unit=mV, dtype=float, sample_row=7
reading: 185
